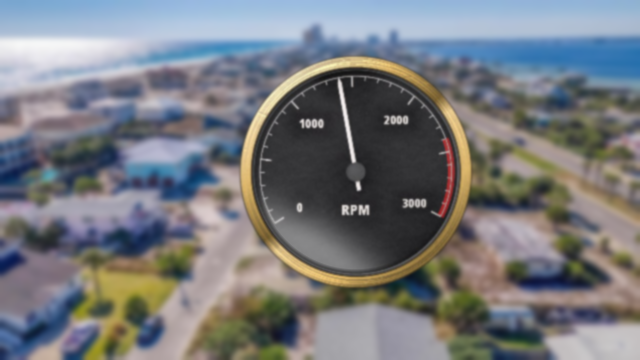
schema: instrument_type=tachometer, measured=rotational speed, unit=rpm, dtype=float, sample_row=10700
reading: 1400
